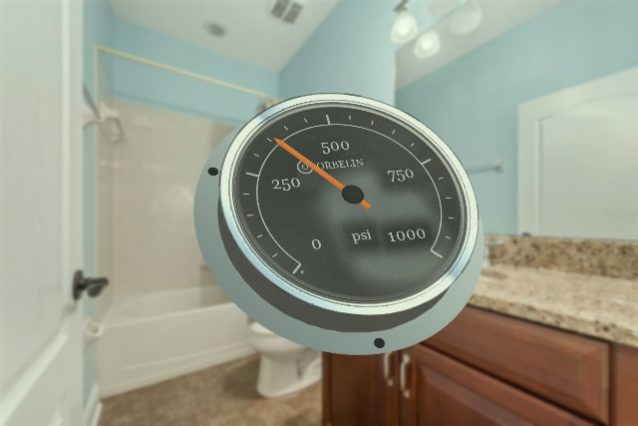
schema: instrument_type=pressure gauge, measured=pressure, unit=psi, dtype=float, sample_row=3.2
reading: 350
